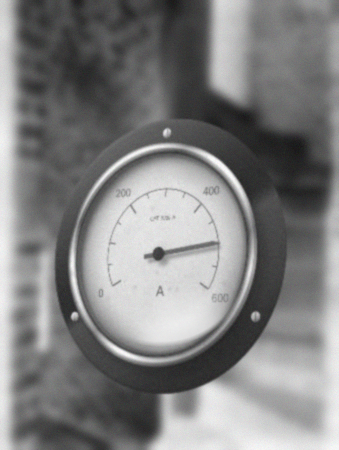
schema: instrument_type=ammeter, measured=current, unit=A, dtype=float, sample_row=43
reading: 500
